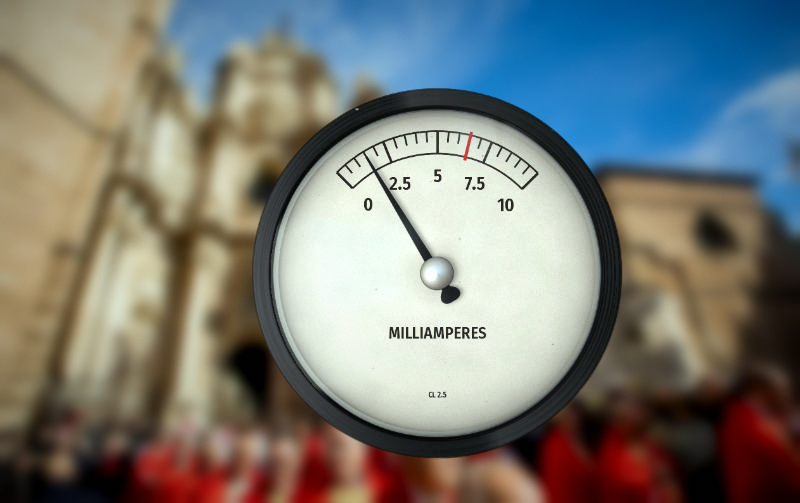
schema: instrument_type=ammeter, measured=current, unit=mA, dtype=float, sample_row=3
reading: 1.5
